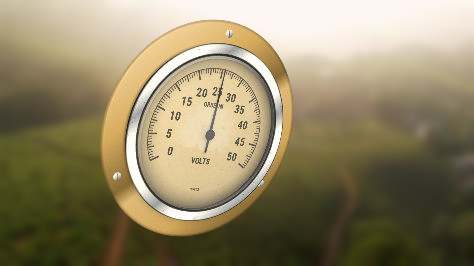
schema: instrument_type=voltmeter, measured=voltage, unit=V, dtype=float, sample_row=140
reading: 25
